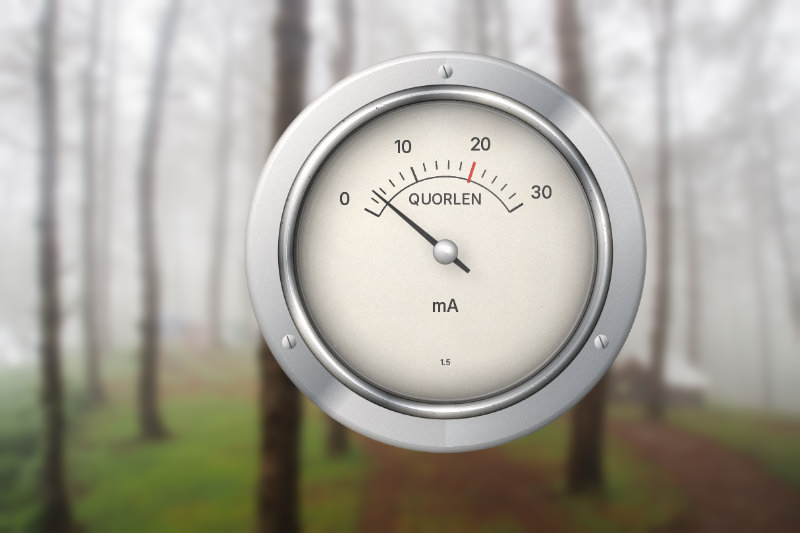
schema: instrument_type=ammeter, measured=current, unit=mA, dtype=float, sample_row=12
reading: 3
